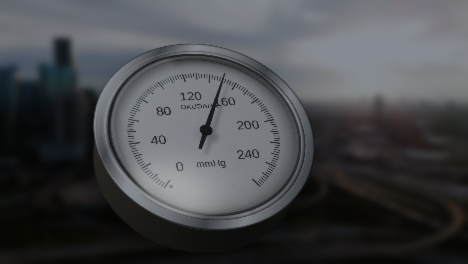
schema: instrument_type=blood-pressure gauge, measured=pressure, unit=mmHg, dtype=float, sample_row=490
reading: 150
